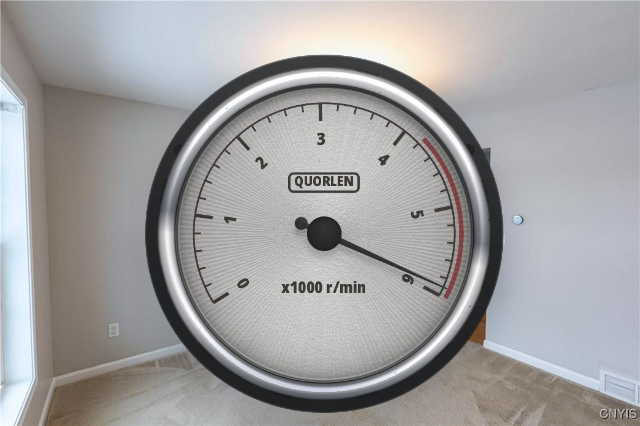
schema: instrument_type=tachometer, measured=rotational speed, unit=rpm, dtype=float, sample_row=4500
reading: 5900
